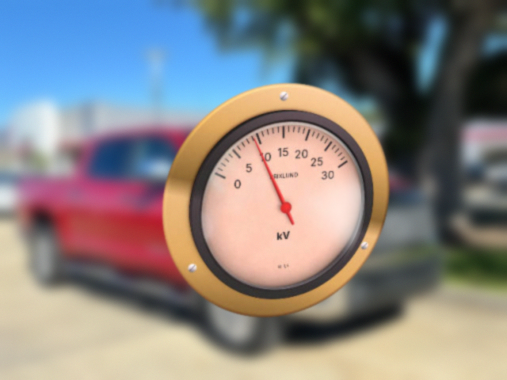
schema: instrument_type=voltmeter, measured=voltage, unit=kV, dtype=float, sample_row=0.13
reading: 9
